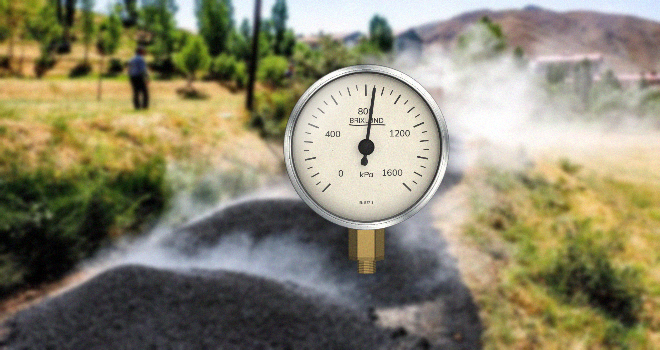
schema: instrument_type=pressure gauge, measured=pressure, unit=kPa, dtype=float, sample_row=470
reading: 850
